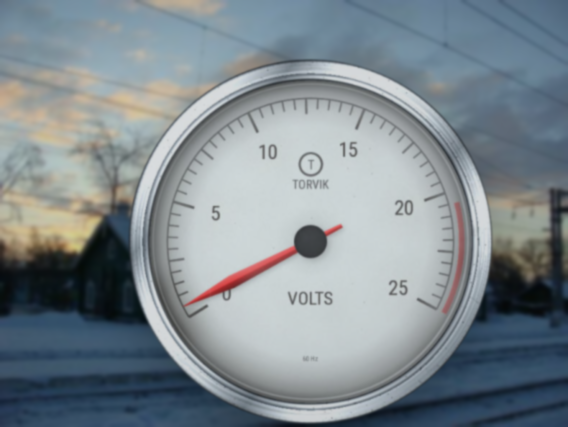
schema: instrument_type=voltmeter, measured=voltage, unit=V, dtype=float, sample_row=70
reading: 0.5
